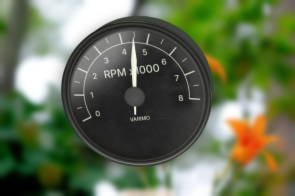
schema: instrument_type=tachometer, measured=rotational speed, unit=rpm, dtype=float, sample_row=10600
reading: 4500
